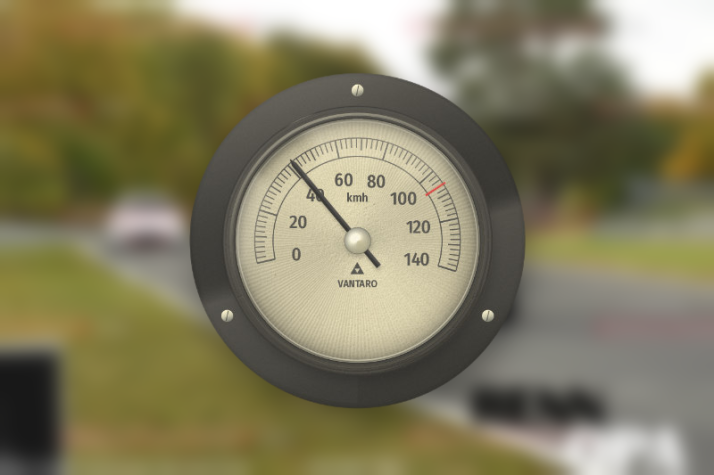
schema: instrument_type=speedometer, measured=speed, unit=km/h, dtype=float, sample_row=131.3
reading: 42
